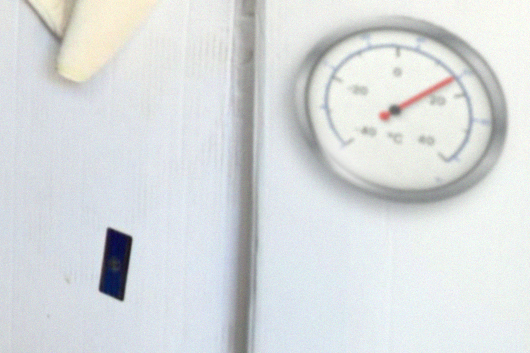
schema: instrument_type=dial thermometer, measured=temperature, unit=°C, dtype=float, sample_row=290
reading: 15
